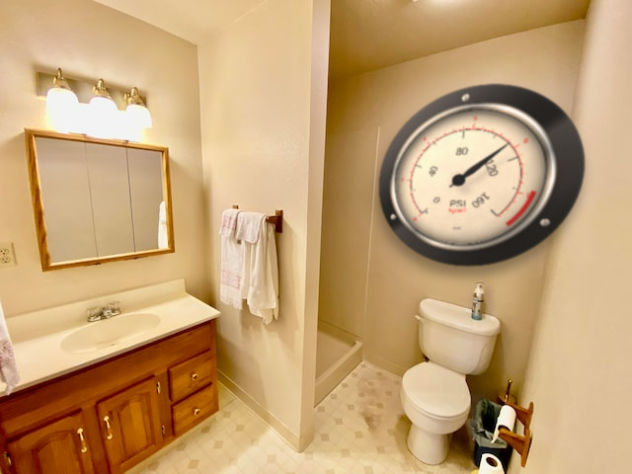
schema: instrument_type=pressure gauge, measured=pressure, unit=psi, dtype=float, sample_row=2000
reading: 110
